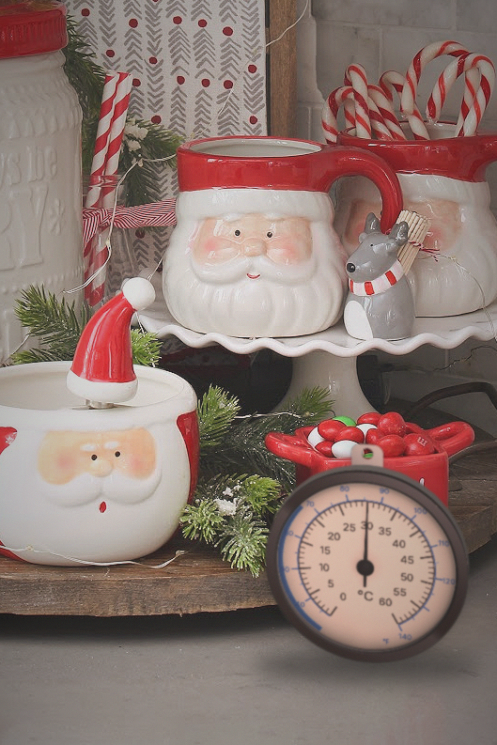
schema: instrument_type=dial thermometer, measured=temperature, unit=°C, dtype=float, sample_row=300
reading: 30
